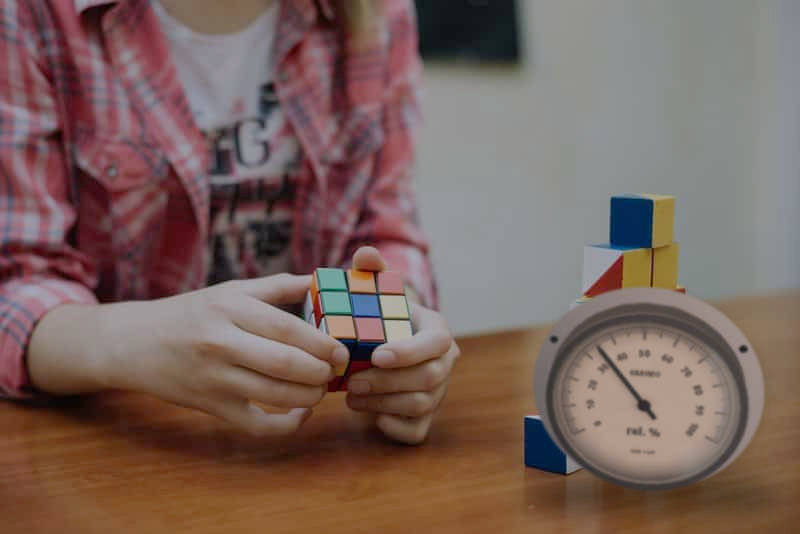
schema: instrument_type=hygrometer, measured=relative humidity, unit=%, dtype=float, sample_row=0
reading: 35
